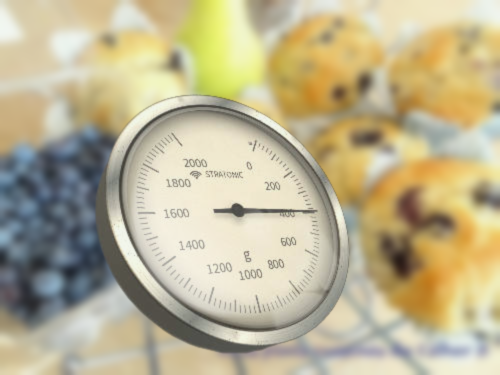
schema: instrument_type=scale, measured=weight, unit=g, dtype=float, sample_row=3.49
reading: 400
